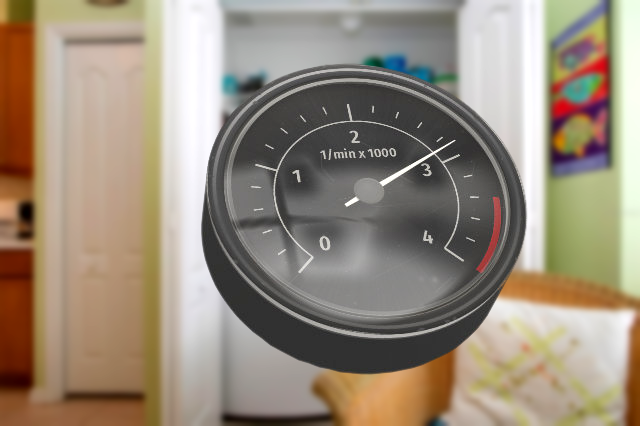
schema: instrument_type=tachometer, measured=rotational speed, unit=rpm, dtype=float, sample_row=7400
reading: 2900
